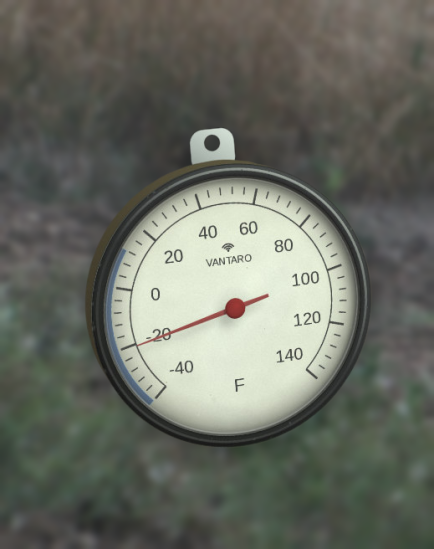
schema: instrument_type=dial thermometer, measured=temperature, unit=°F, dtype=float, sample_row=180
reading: -20
